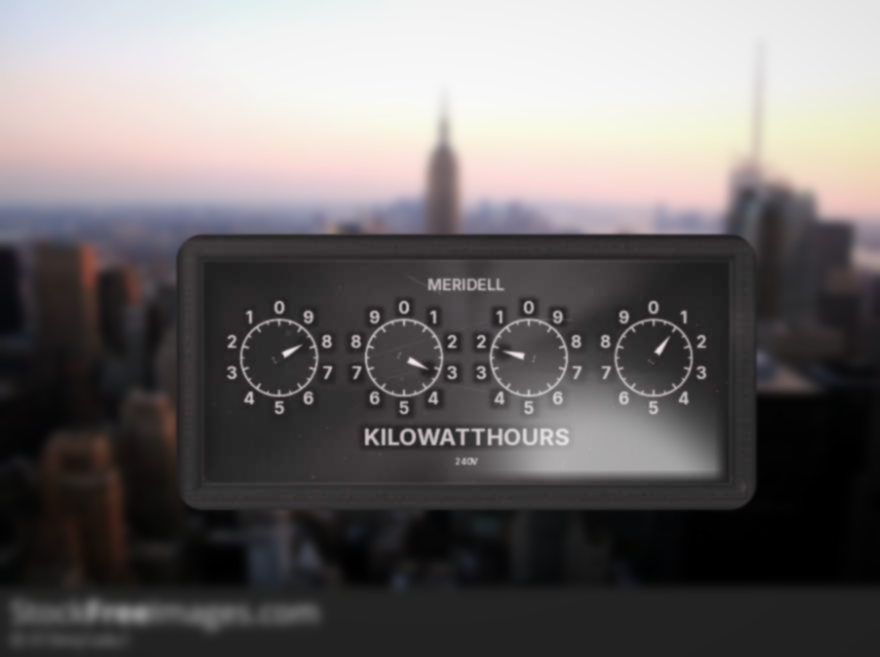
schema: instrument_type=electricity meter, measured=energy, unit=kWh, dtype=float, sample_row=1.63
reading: 8321
